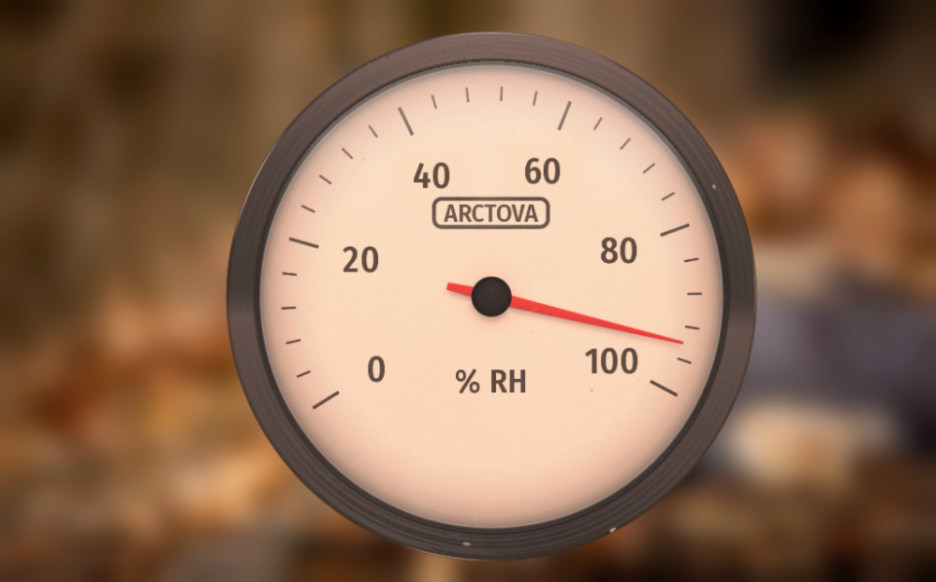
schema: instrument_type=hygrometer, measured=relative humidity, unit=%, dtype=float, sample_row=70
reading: 94
